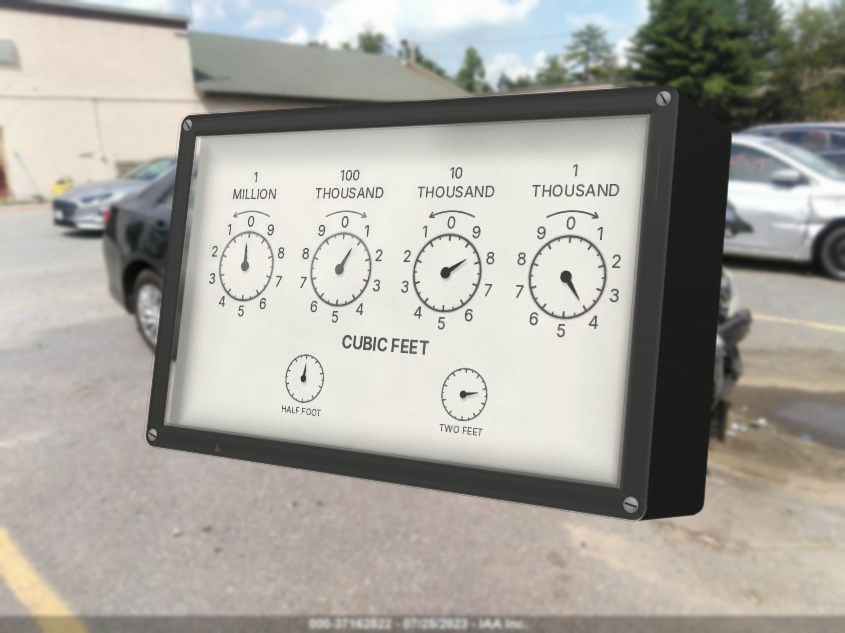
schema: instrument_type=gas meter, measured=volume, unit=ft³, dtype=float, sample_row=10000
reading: 8400
